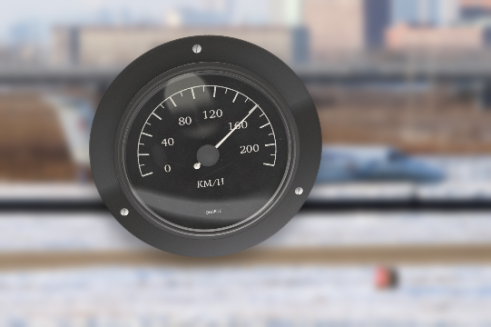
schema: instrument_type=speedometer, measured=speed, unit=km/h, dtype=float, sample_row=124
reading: 160
